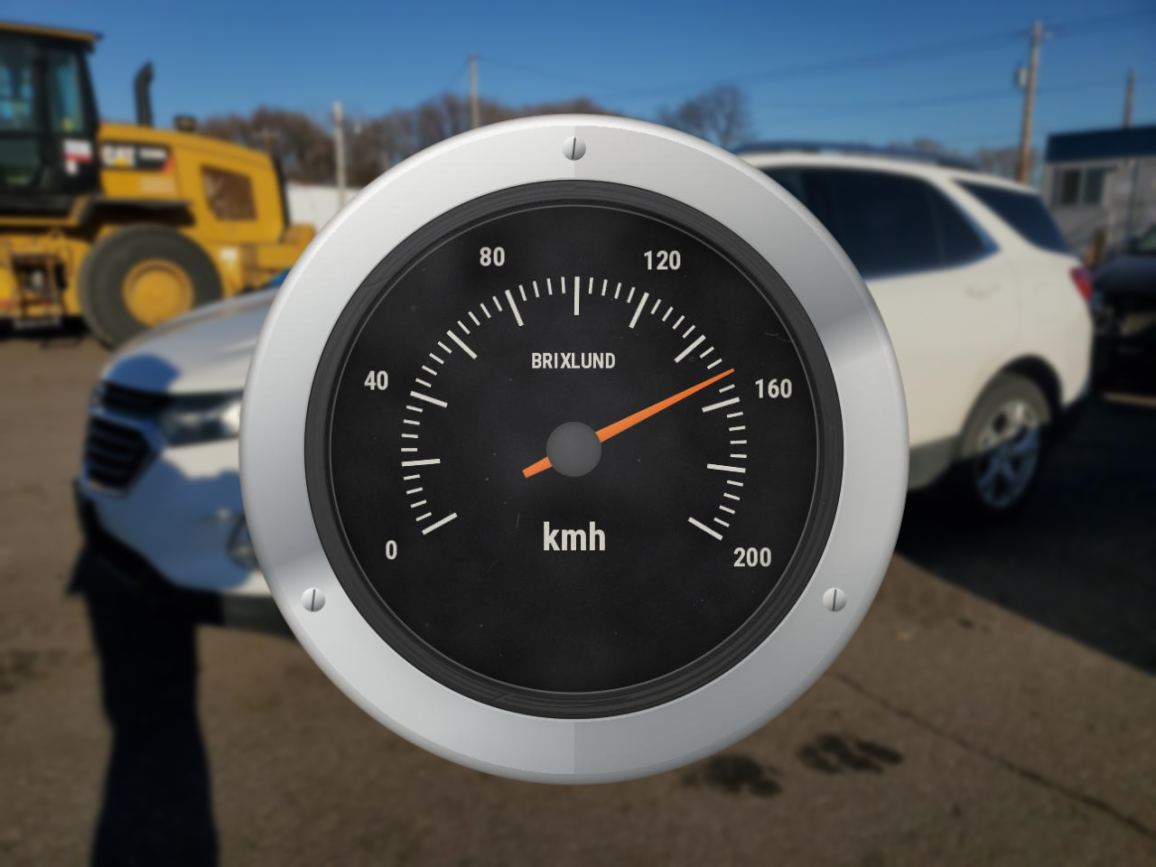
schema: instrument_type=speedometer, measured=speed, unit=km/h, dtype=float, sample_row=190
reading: 152
